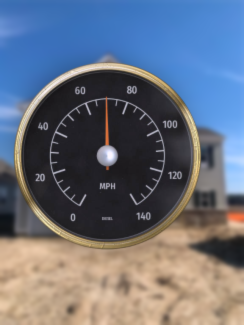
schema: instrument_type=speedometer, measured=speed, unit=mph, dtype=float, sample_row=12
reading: 70
